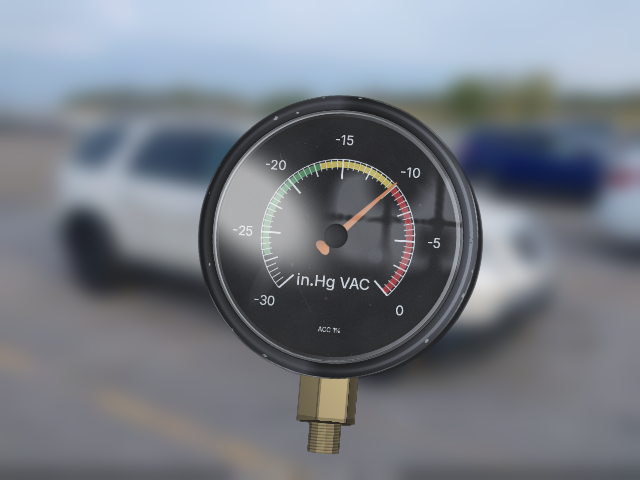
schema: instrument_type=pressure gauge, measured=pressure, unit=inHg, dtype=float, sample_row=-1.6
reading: -10
